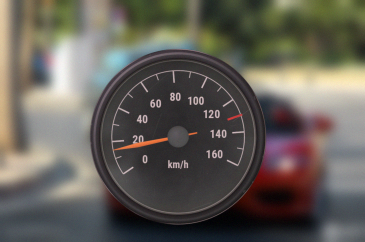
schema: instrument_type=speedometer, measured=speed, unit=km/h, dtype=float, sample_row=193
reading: 15
